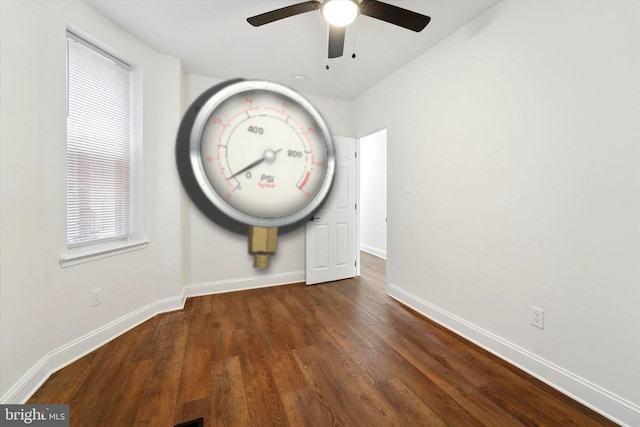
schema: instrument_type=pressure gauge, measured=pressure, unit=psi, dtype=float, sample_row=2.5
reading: 50
